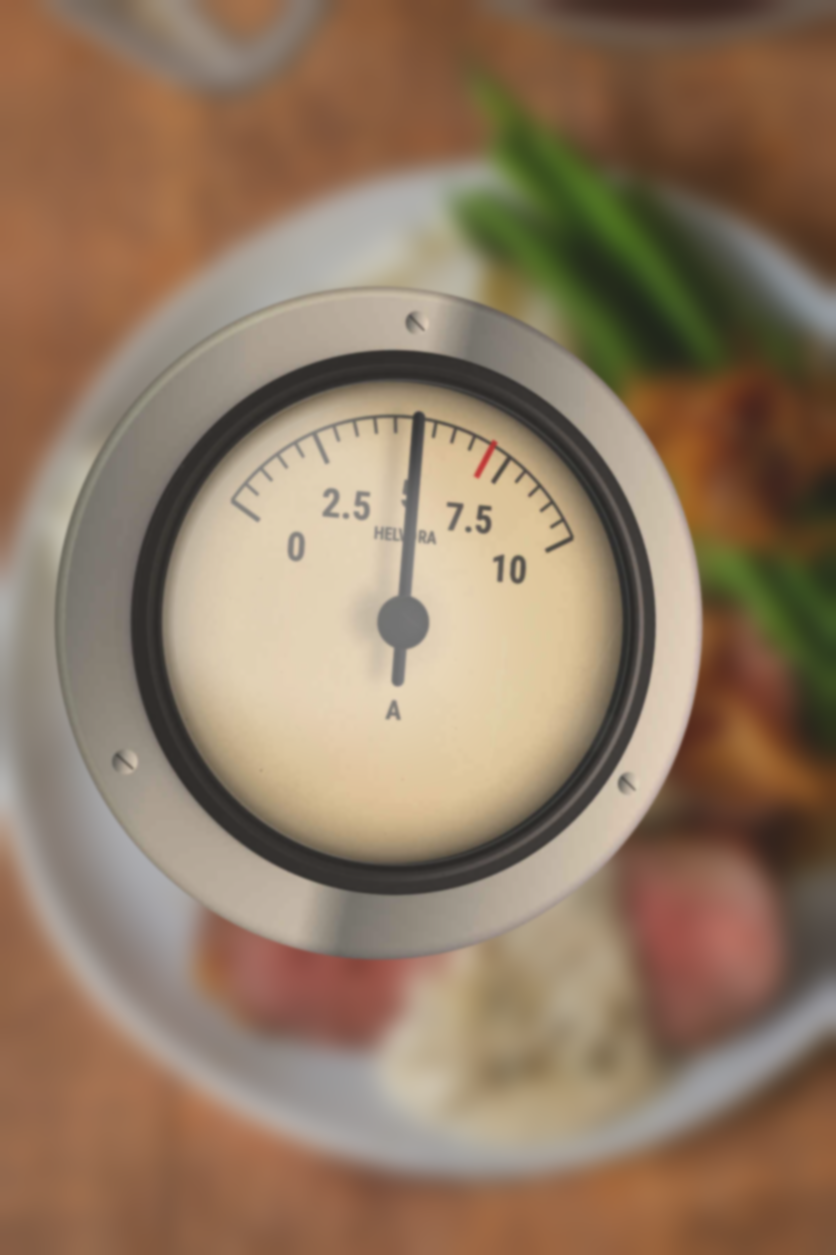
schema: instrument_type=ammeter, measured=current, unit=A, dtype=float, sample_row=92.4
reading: 5
